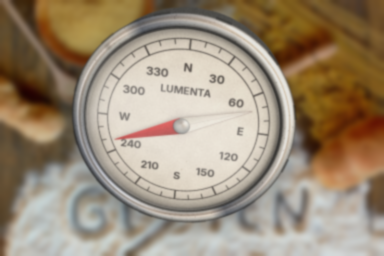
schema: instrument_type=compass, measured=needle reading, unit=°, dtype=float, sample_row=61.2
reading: 250
